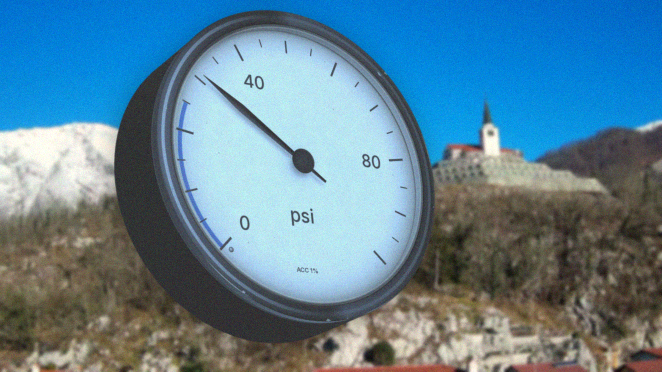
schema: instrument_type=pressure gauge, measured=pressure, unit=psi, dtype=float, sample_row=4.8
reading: 30
